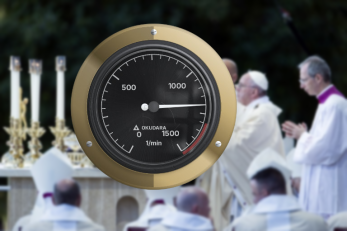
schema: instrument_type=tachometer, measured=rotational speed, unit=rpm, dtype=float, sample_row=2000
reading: 1200
